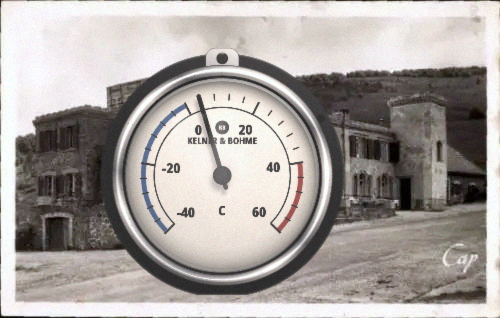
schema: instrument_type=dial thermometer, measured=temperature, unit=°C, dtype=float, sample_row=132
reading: 4
